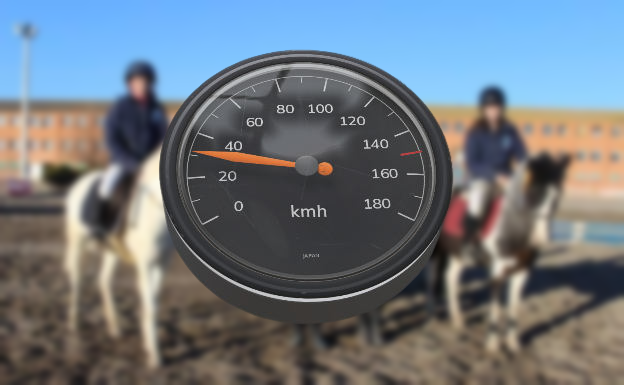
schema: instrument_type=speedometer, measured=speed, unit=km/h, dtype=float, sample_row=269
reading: 30
